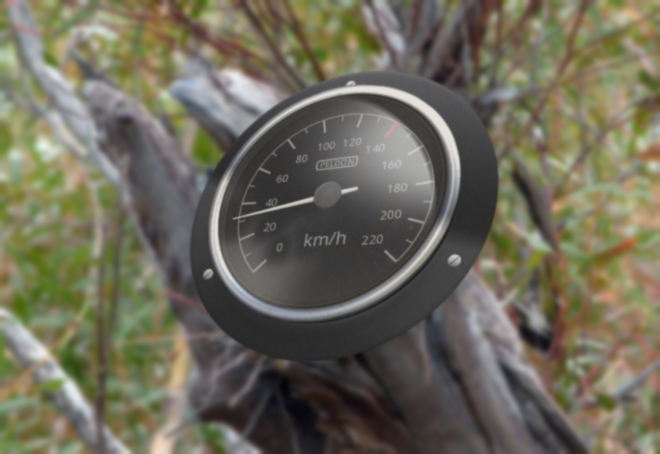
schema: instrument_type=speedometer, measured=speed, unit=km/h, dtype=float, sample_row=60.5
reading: 30
